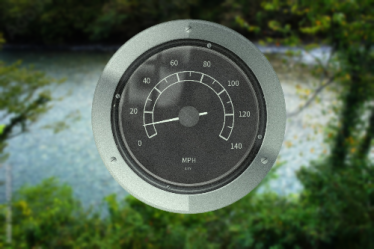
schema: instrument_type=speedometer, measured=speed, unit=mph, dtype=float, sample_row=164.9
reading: 10
